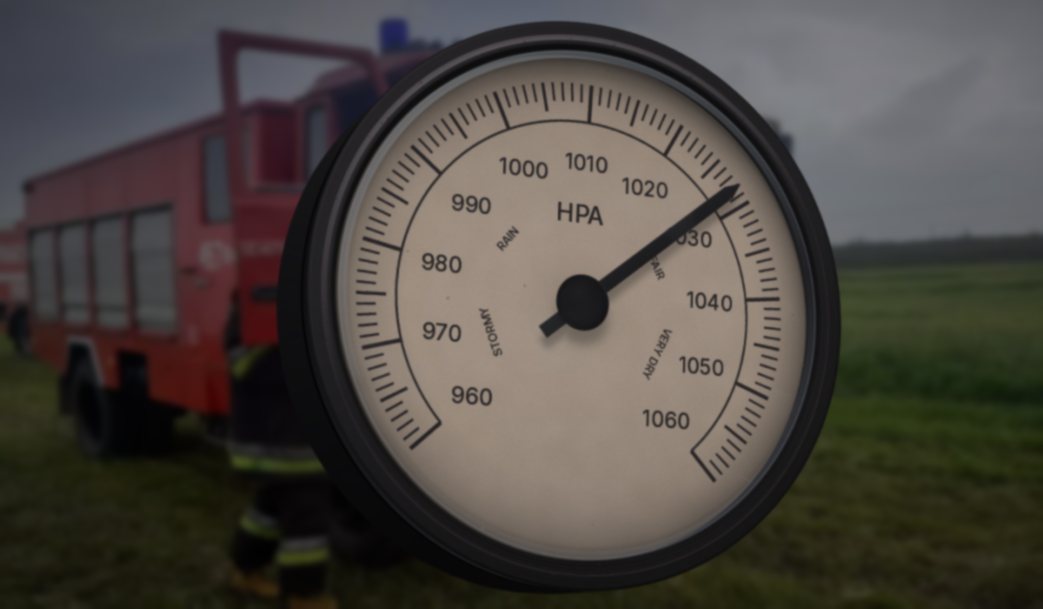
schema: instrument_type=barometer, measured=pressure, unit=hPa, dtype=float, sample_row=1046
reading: 1028
